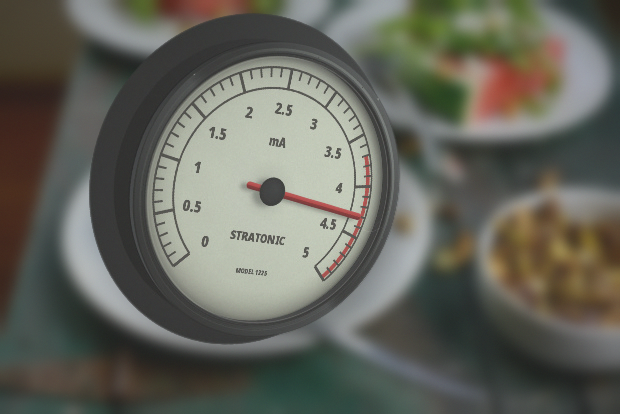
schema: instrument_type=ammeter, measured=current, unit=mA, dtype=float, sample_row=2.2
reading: 4.3
